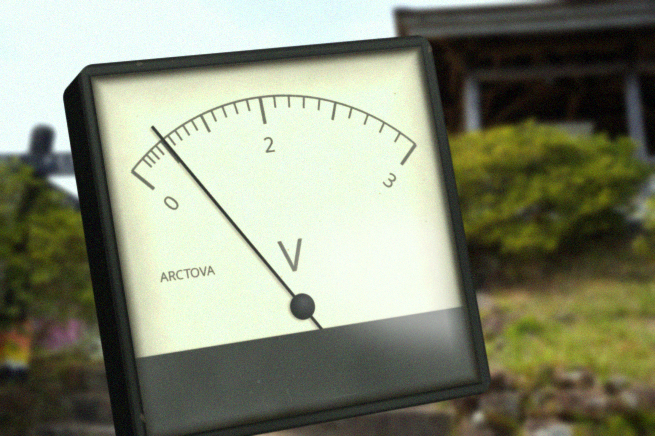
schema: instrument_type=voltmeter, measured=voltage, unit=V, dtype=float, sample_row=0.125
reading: 1
